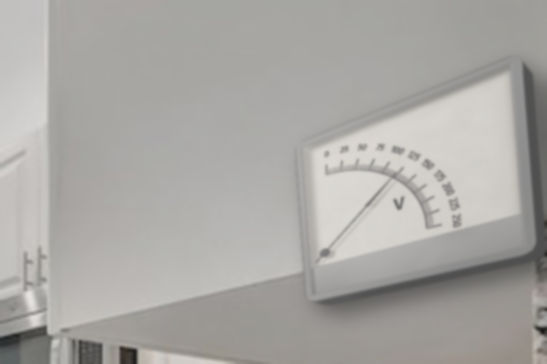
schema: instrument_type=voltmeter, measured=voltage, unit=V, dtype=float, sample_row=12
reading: 125
